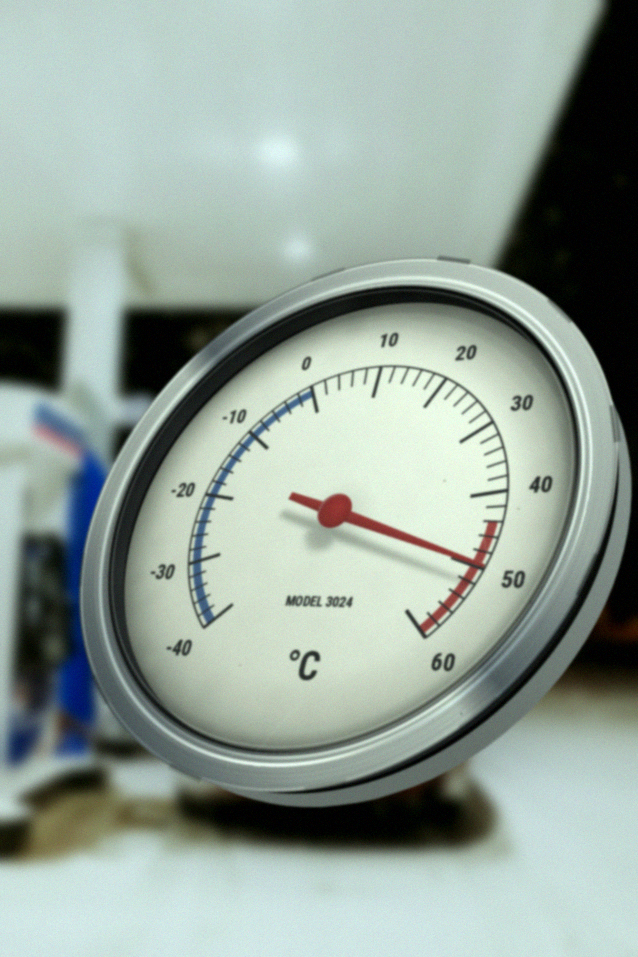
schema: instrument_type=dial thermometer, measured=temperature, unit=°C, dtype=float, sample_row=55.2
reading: 50
